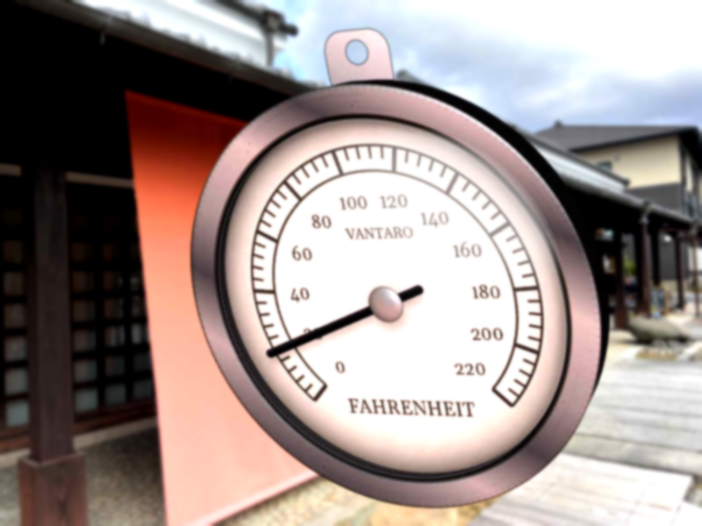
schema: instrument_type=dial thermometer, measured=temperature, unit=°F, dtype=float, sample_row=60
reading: 20
